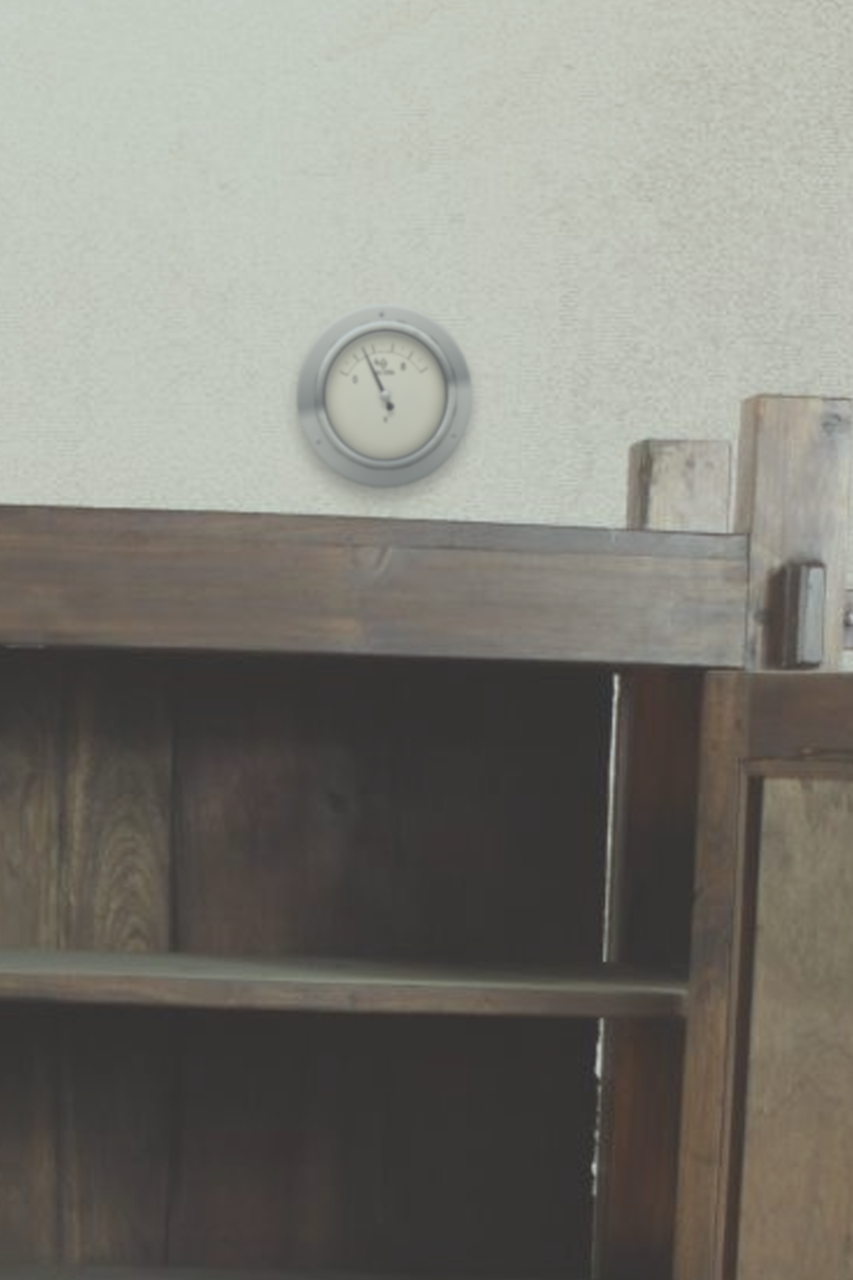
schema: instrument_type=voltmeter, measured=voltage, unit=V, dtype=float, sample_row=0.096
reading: 3
